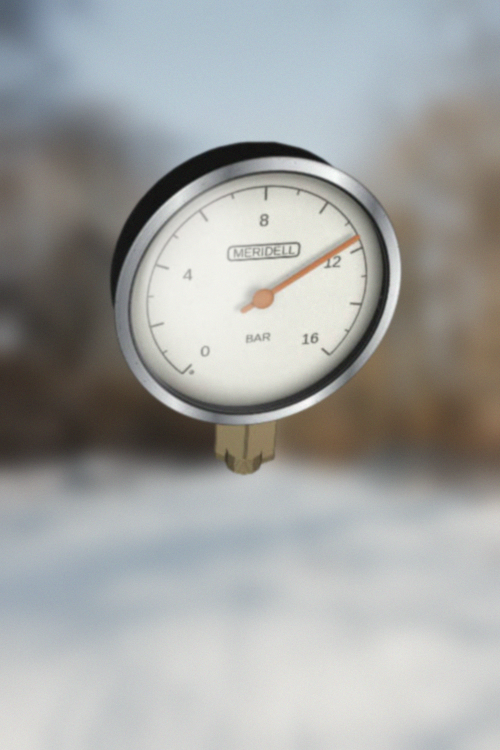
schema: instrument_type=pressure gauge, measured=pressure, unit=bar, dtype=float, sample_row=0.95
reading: 11.5
